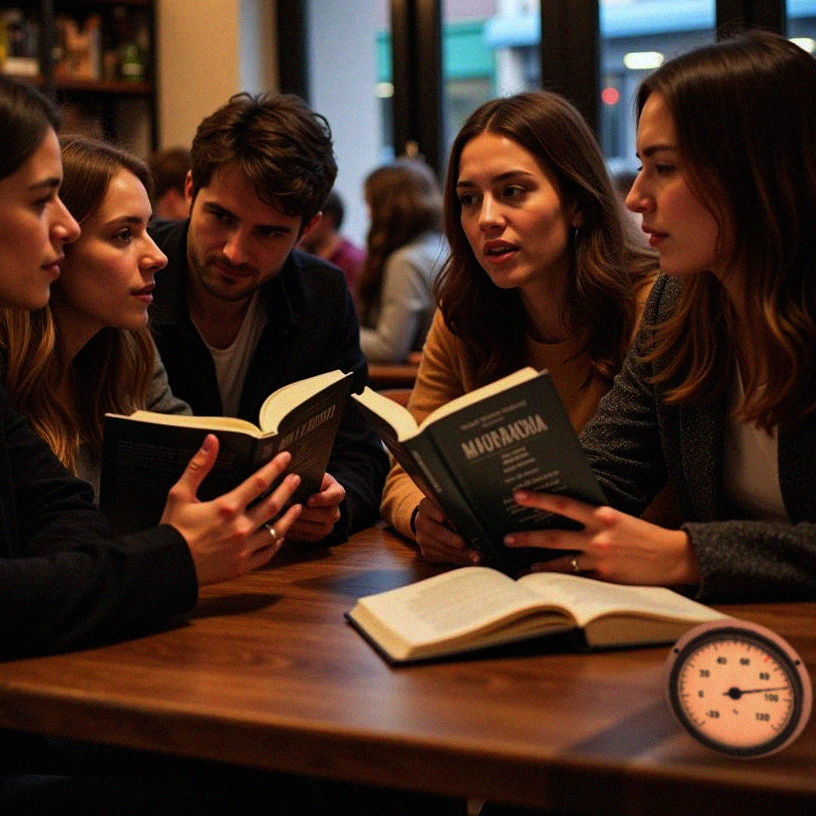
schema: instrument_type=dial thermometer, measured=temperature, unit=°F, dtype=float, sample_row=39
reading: 92
